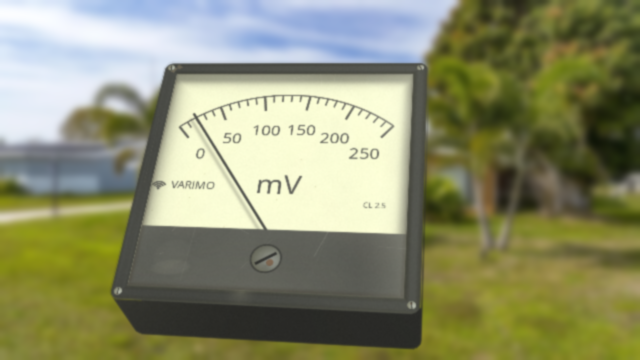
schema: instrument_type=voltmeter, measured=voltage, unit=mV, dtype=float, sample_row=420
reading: 20
